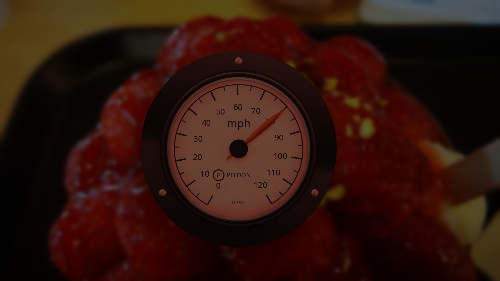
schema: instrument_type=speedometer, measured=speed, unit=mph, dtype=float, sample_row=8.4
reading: 80
